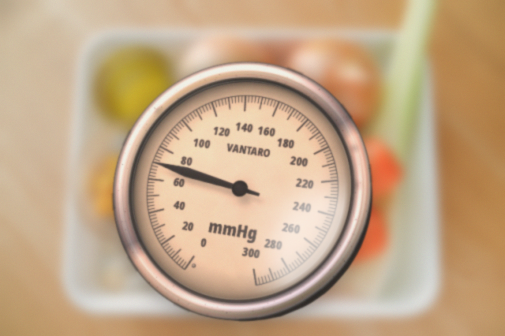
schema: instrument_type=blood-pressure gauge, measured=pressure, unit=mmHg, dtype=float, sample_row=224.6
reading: 70
